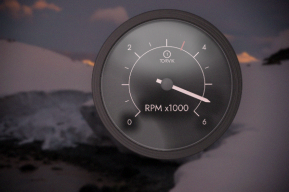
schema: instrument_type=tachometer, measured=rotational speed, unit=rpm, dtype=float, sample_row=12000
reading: 5500
